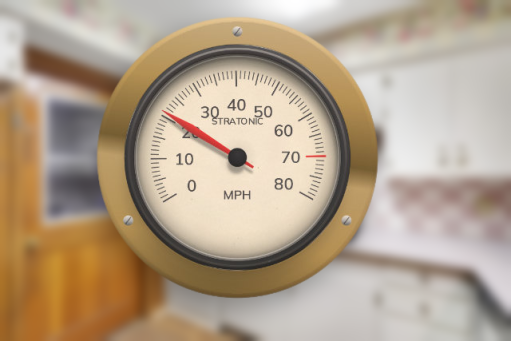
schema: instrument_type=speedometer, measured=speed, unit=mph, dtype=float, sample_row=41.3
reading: 21
